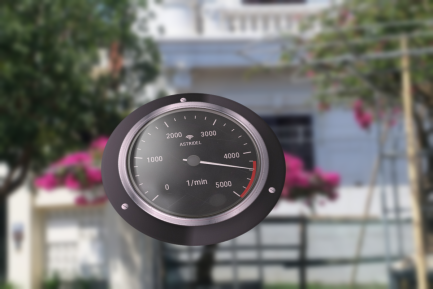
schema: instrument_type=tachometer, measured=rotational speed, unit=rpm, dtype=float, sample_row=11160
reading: 4400
